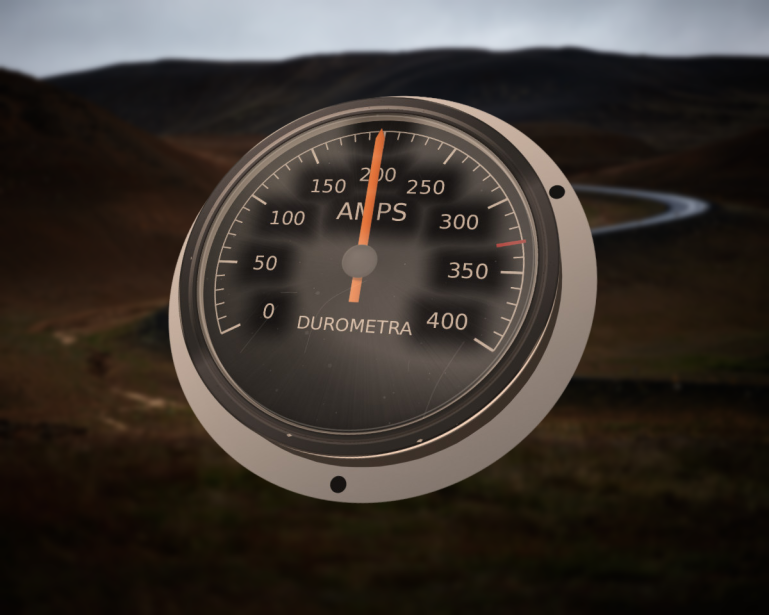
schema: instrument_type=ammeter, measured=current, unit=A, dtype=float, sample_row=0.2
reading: 200
